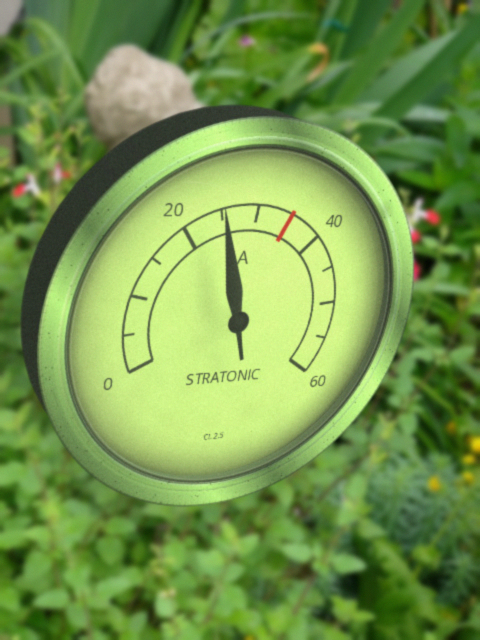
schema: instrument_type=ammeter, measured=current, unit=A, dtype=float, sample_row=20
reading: 25
